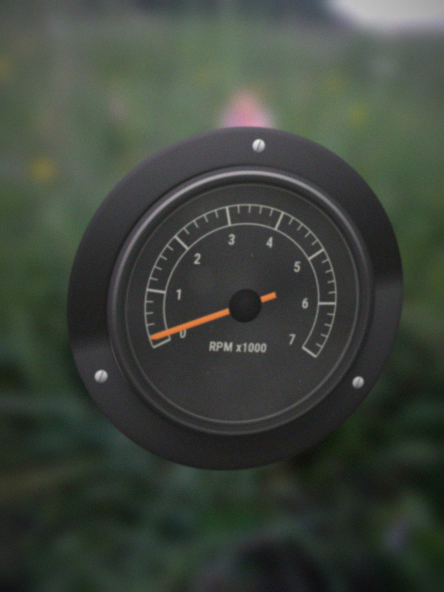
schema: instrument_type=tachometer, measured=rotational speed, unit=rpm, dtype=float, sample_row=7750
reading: 200
